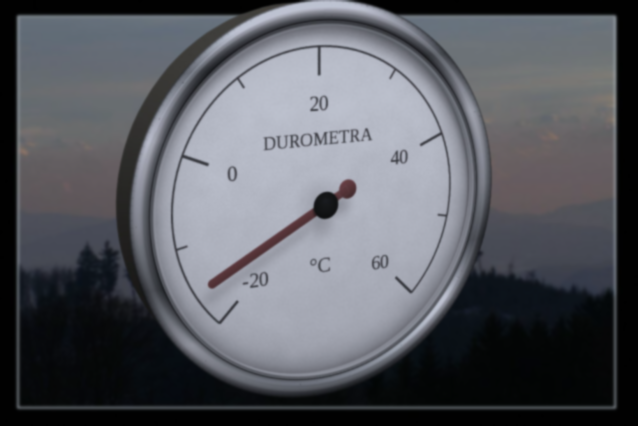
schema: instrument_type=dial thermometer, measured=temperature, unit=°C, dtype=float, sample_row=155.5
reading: -15
